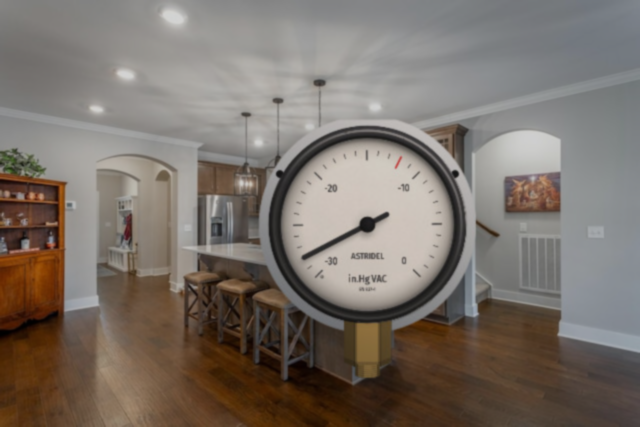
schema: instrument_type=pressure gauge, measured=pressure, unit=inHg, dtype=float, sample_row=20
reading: -28
